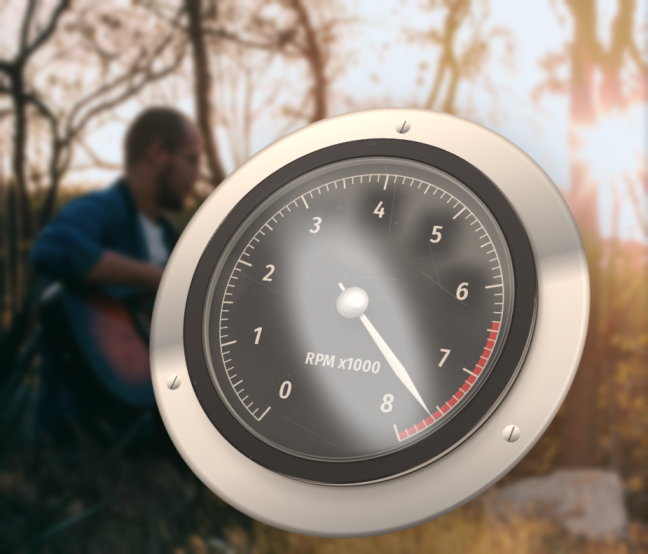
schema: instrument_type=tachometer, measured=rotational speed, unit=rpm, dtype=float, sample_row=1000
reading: 7600
